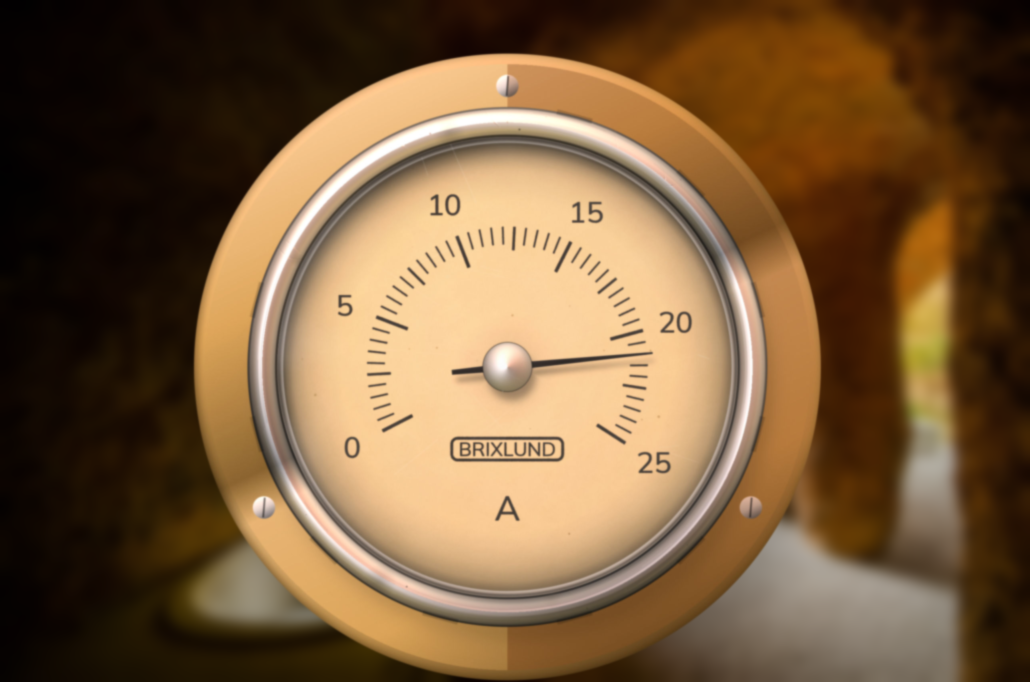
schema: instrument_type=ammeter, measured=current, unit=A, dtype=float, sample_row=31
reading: 21
